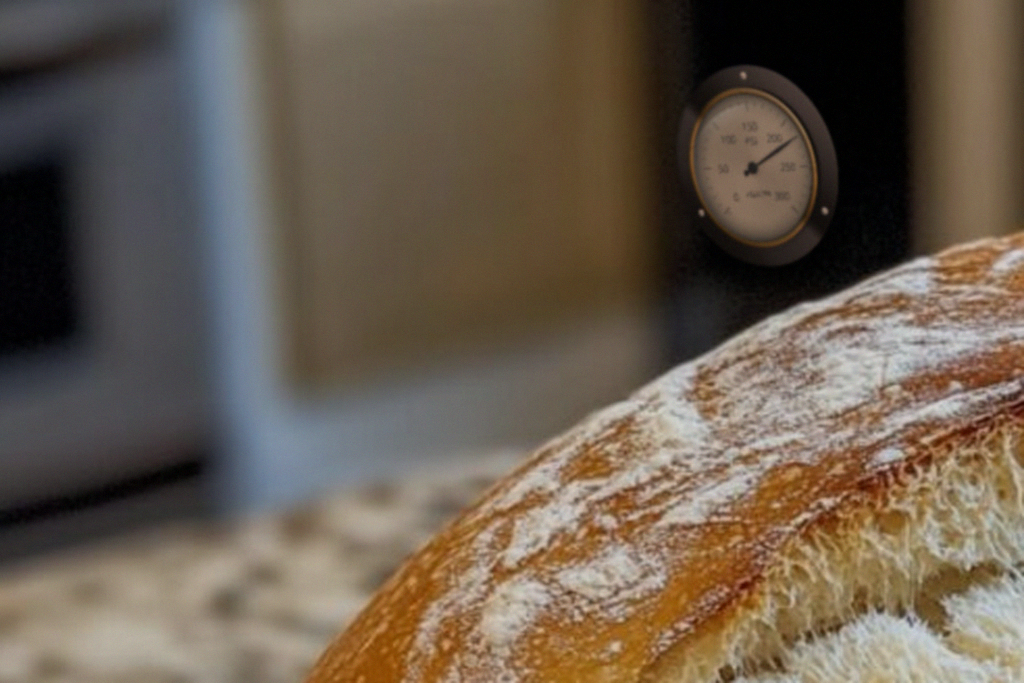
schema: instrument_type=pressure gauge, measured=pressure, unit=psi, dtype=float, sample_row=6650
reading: 220
